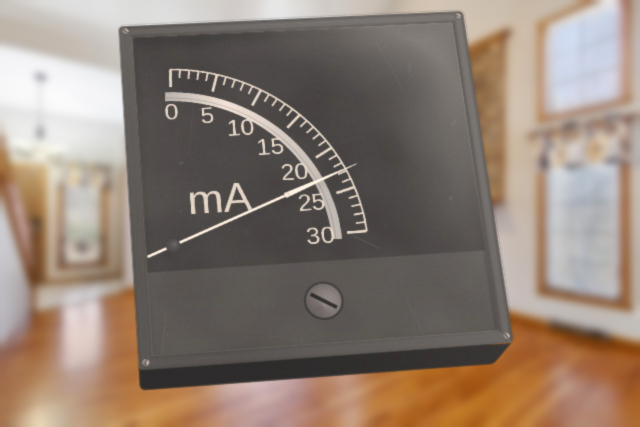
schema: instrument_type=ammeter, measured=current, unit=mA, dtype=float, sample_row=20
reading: 23
